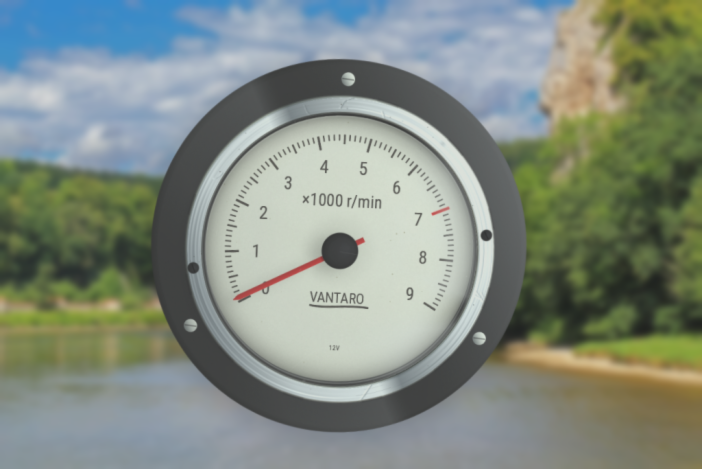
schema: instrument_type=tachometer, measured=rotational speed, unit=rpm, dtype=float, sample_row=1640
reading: 100
